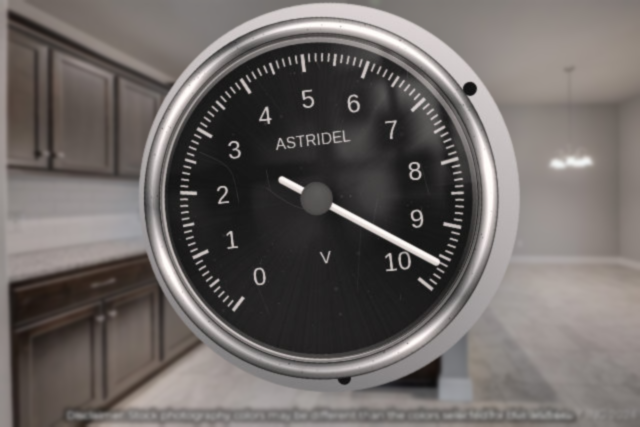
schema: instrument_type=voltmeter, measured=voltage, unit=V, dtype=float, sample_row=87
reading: 9.6
